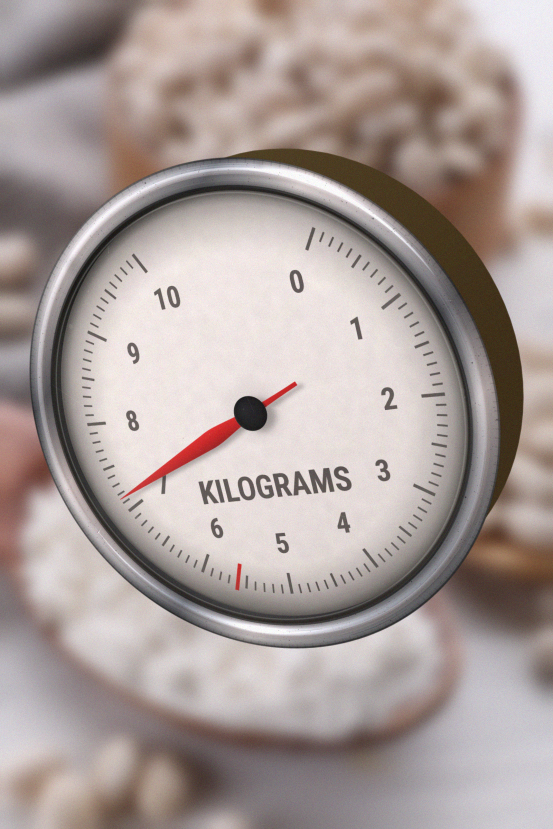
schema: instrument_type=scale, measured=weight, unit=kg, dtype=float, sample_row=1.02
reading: 7.15
